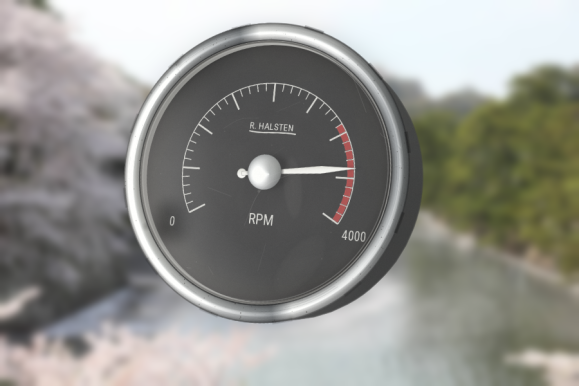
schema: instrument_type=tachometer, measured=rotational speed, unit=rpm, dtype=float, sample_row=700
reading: 3400
